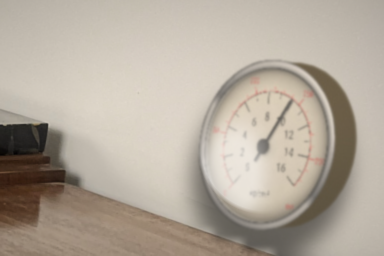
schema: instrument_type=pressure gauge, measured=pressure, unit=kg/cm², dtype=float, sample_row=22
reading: 10
